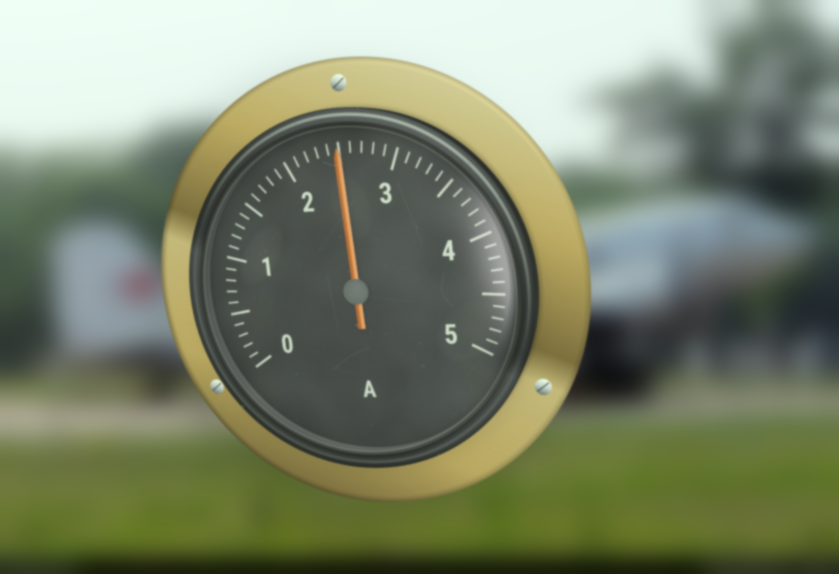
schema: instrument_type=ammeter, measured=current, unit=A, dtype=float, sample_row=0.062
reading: 2.5
